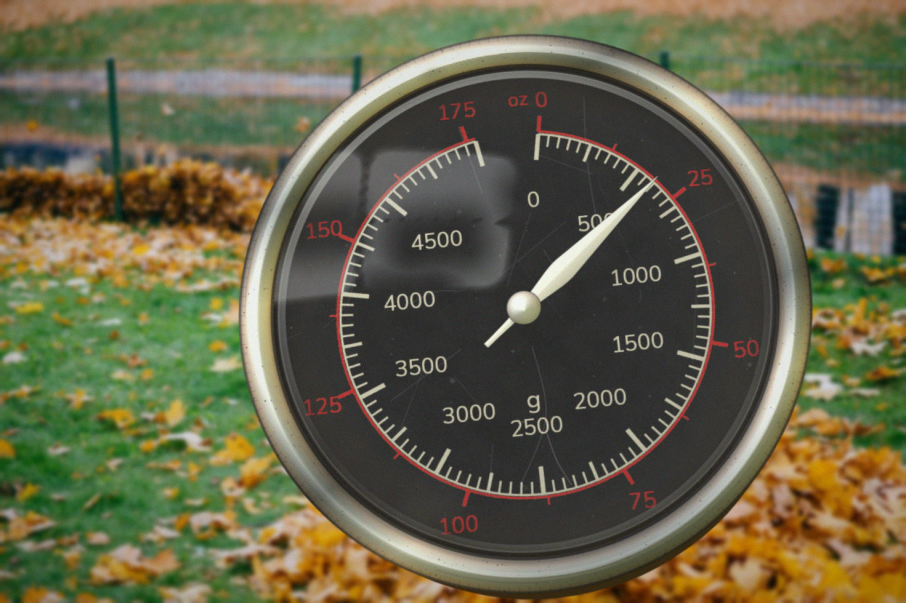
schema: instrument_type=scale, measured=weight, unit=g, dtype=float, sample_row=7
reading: 600
